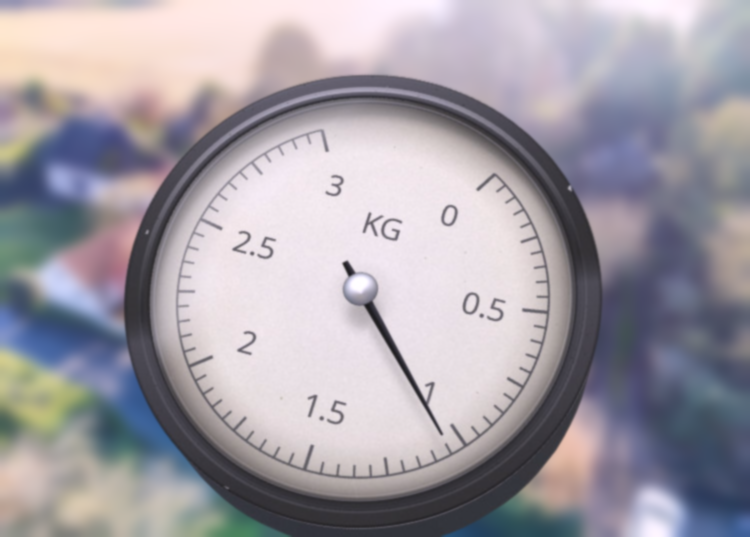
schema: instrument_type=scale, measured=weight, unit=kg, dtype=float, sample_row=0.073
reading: 1.05
